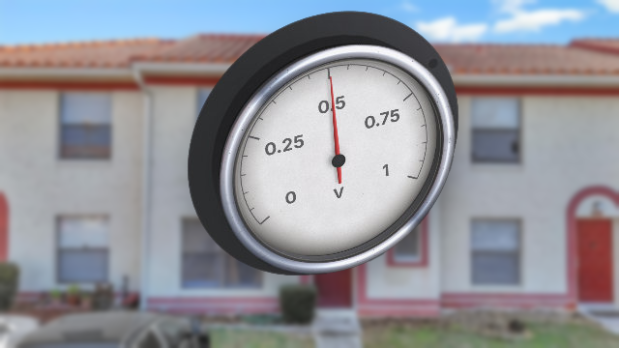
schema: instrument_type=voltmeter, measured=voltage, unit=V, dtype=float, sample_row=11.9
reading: 0.5
